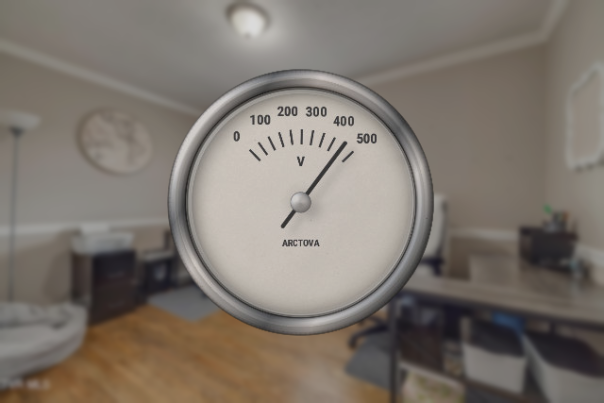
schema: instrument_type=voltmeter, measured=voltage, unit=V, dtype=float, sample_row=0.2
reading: 450
